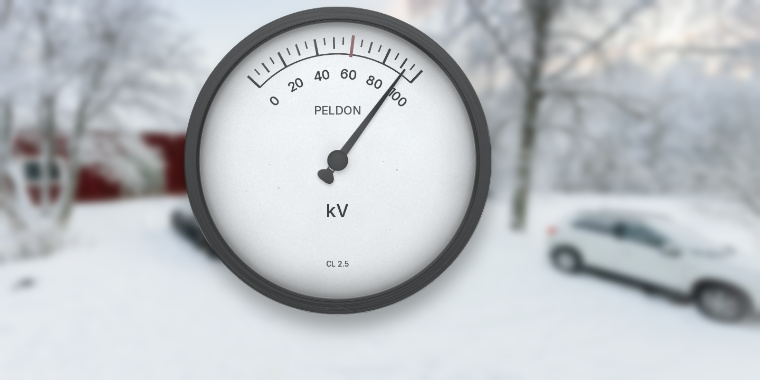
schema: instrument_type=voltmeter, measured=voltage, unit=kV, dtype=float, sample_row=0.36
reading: 92.5
